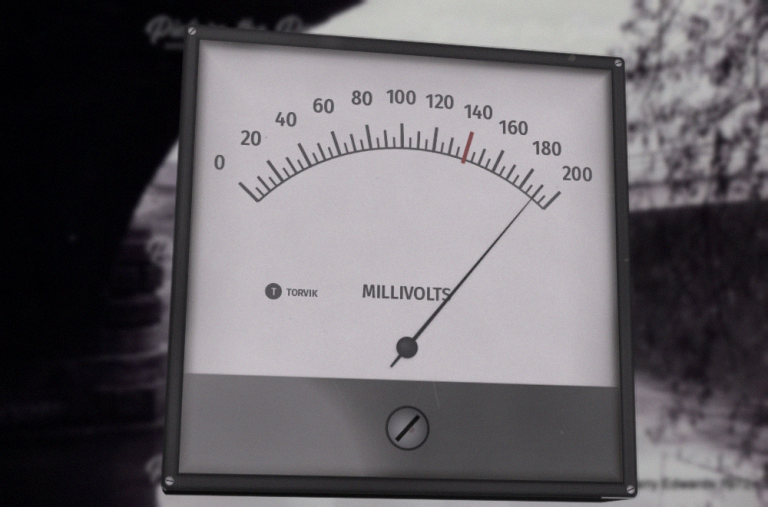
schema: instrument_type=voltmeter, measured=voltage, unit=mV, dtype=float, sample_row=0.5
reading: 190
